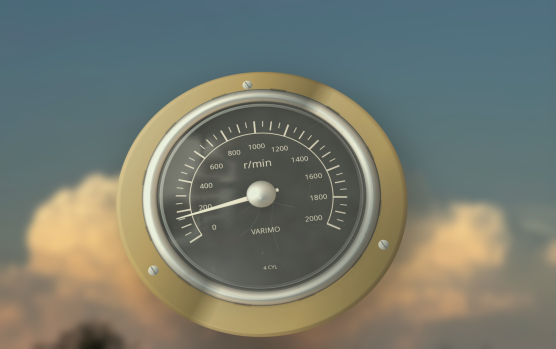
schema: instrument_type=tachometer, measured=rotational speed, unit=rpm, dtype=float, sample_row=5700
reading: 150
